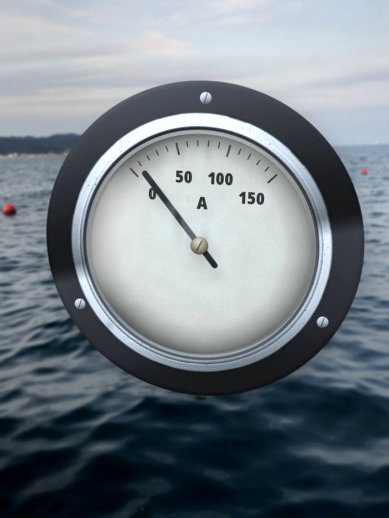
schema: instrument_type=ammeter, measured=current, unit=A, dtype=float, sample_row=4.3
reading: 10
